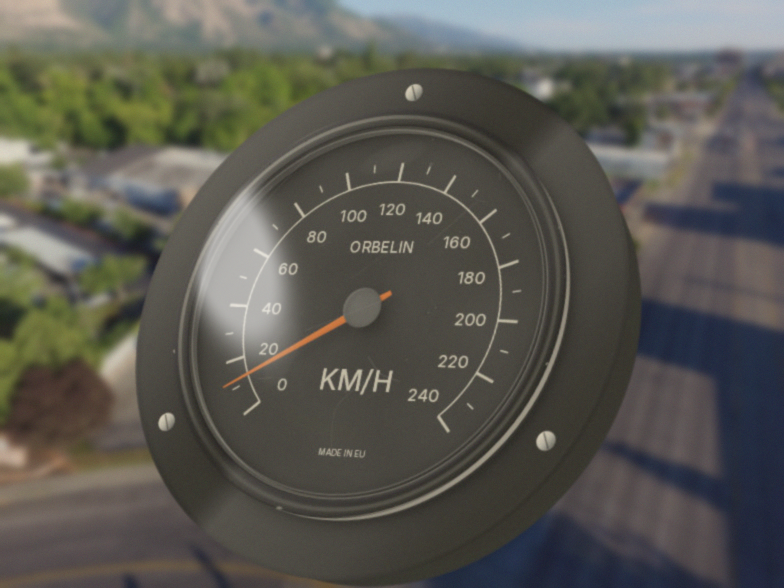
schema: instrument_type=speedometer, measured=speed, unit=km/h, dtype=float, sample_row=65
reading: 10
